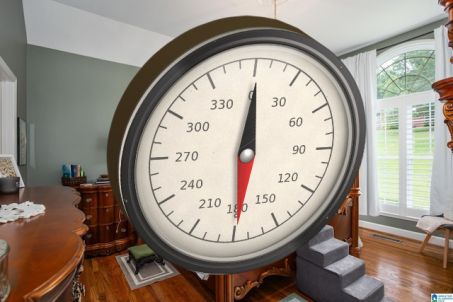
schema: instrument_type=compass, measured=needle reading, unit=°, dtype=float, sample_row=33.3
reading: 180
